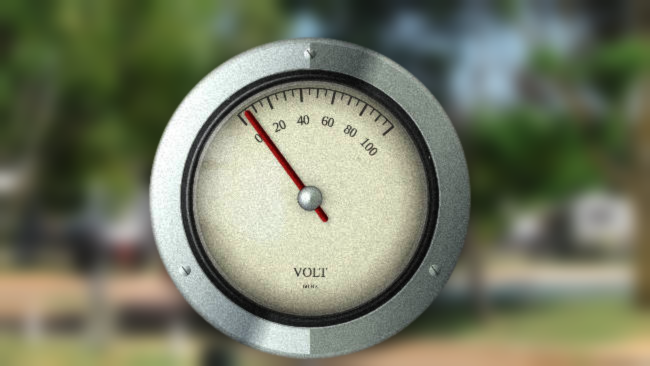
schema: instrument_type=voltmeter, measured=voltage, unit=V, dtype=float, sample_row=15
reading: 5
